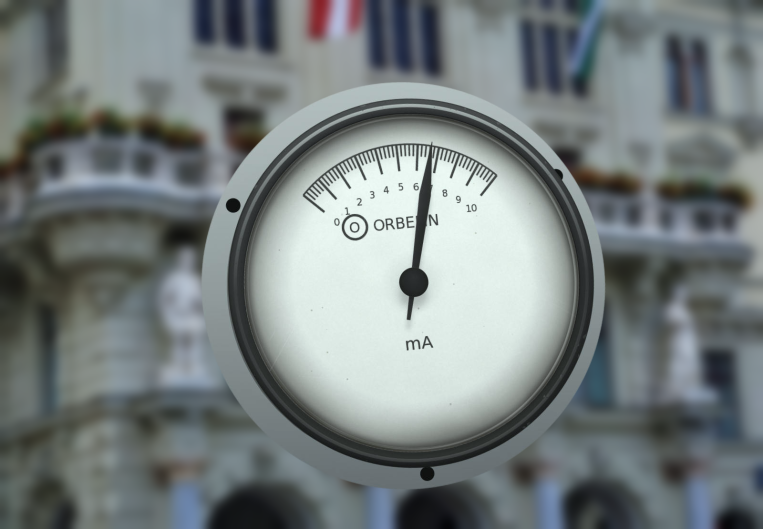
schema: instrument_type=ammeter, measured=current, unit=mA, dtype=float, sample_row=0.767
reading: 6.6
